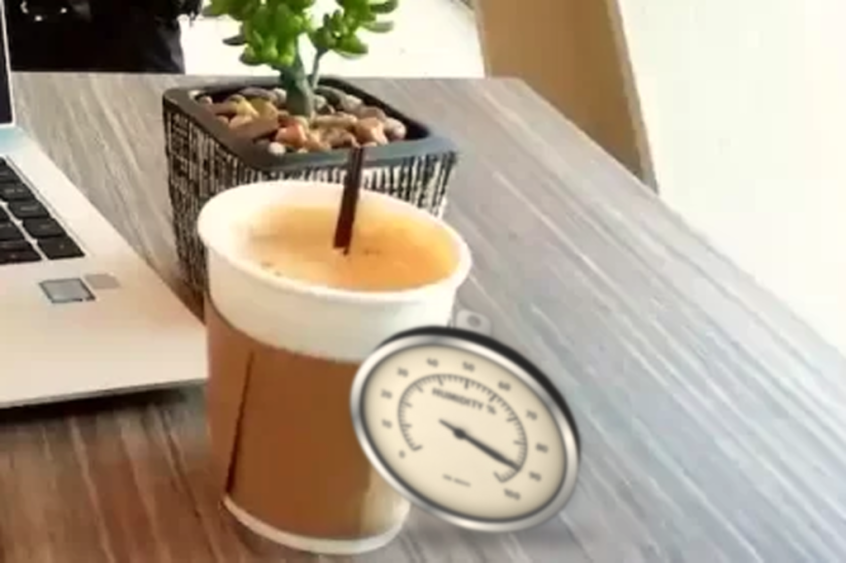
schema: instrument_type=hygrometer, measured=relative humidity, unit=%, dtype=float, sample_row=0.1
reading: 90
